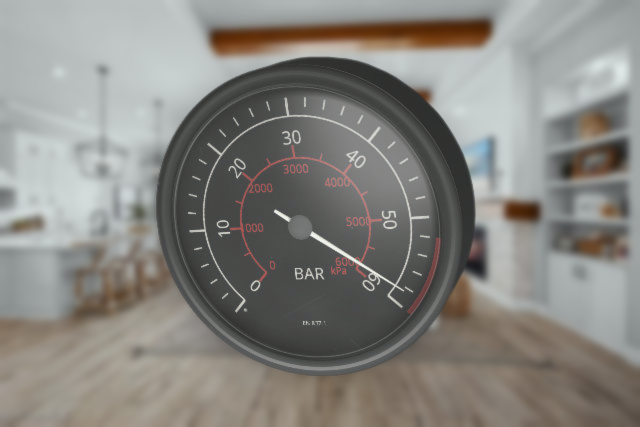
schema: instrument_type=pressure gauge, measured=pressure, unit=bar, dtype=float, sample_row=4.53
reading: 58
